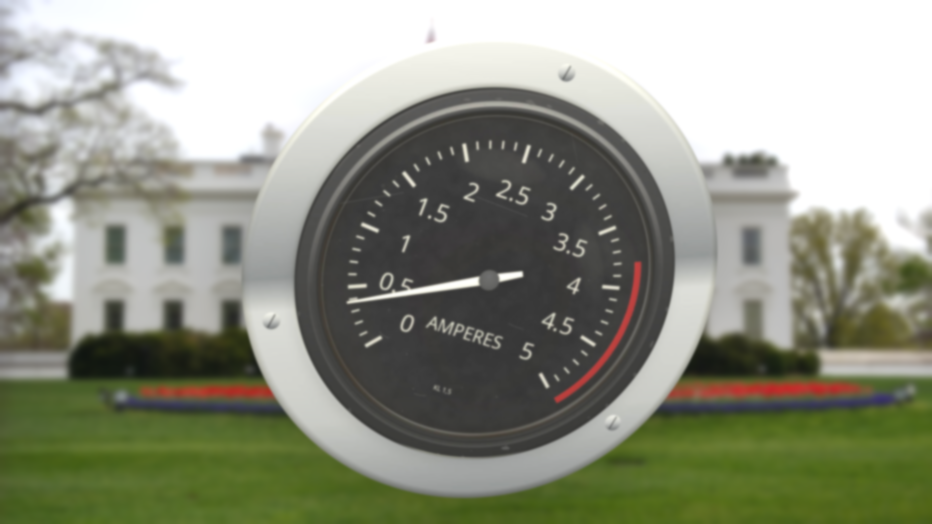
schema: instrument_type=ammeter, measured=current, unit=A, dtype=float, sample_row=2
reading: 0.4
